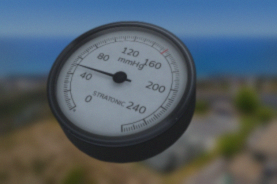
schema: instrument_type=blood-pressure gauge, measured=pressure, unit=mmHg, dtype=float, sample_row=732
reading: 50
